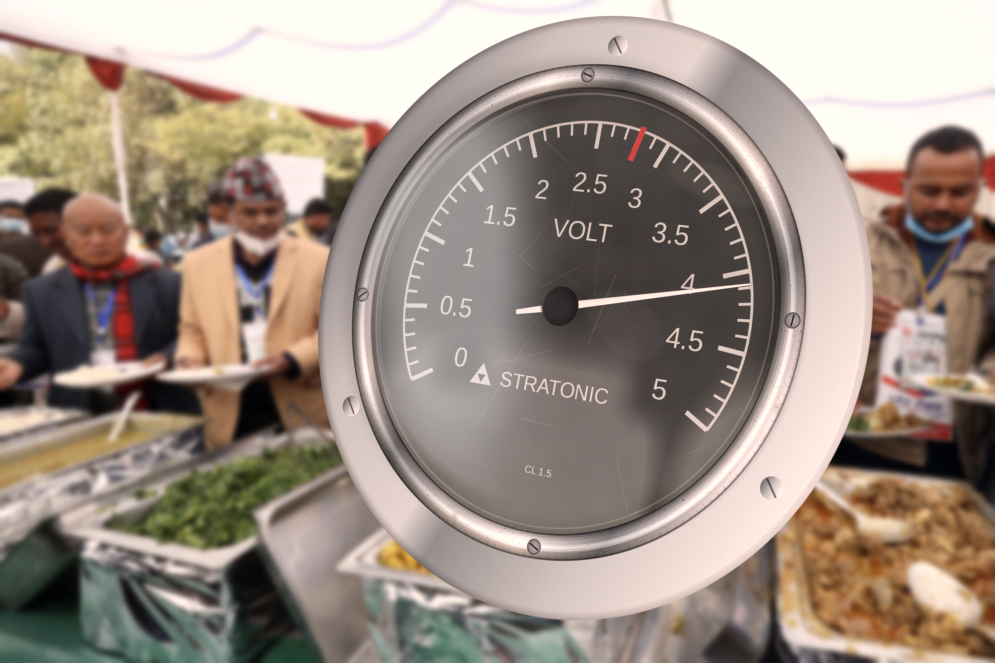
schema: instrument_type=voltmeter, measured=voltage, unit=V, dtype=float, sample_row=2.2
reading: 4.1
